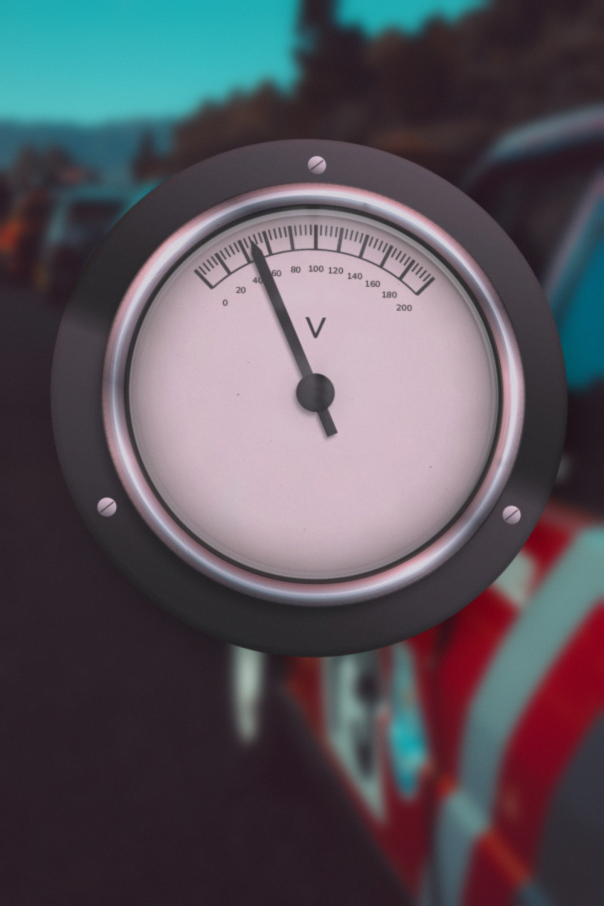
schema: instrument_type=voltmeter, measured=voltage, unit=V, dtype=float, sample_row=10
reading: 48
